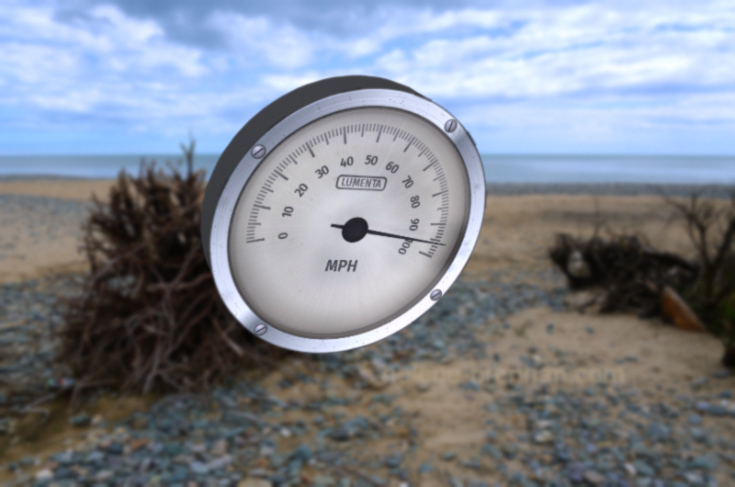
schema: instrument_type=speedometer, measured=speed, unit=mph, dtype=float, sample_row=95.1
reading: 95
